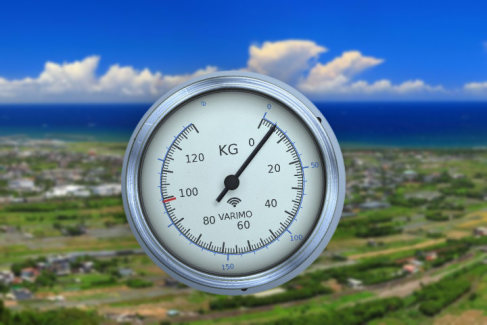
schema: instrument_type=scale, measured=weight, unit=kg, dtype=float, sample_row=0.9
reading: 5
